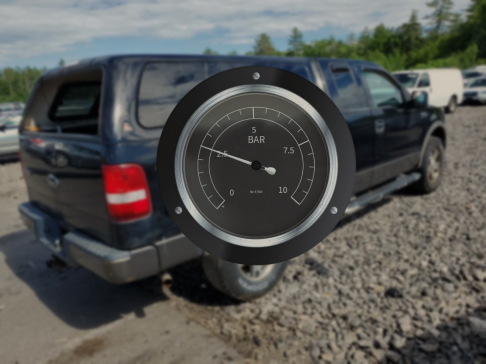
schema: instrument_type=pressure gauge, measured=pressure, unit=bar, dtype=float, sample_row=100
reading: 2.5
